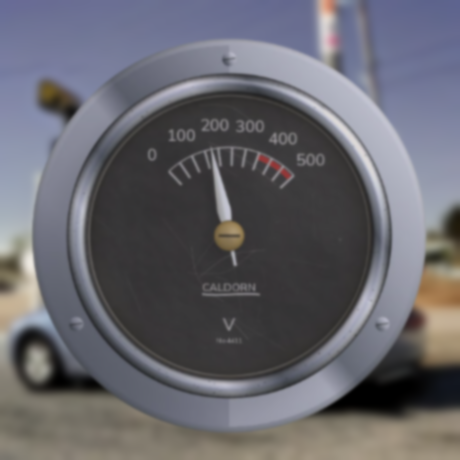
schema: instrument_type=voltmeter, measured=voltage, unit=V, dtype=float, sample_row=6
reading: 175
